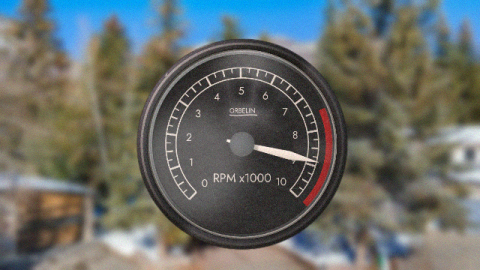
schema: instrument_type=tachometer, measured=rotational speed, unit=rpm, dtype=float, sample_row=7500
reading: 8875
